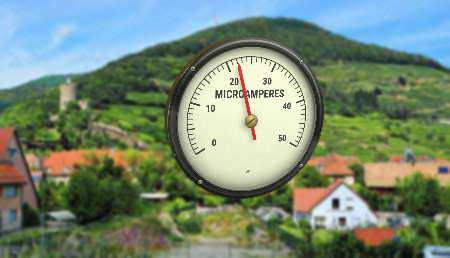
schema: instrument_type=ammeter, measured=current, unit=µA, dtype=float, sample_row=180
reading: 22
